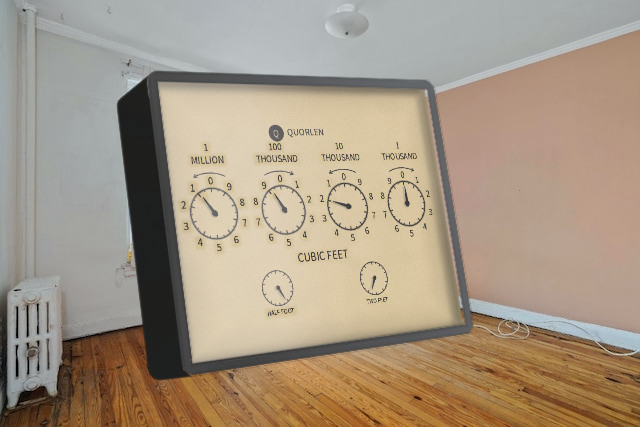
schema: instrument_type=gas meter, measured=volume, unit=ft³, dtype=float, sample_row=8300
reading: 92000
